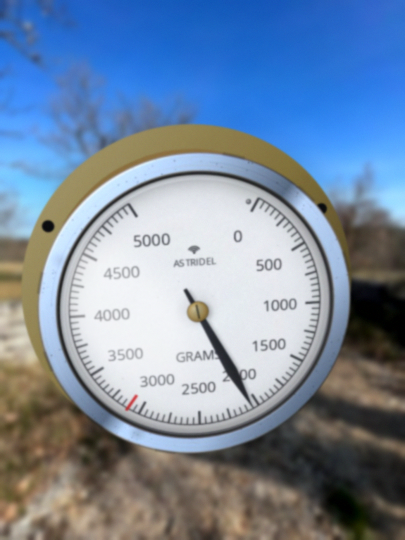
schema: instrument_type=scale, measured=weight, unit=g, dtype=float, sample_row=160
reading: 2050
